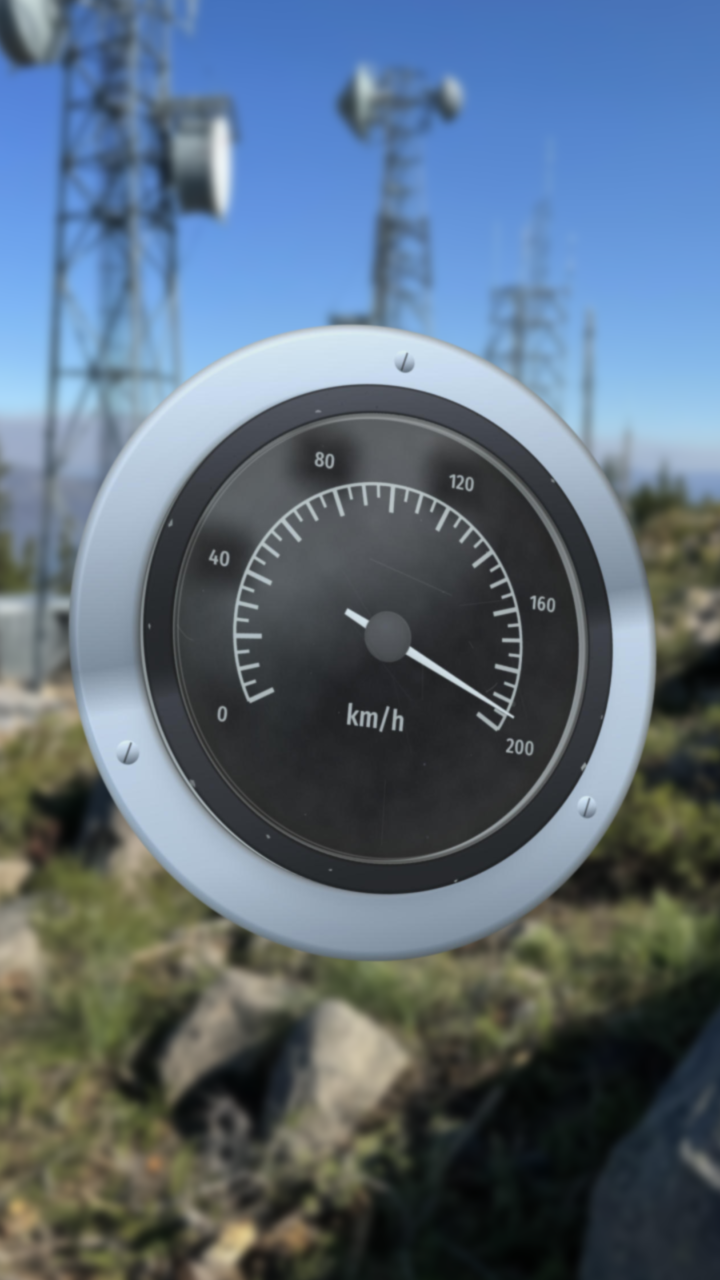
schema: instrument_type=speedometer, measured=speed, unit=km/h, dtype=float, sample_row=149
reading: 195
